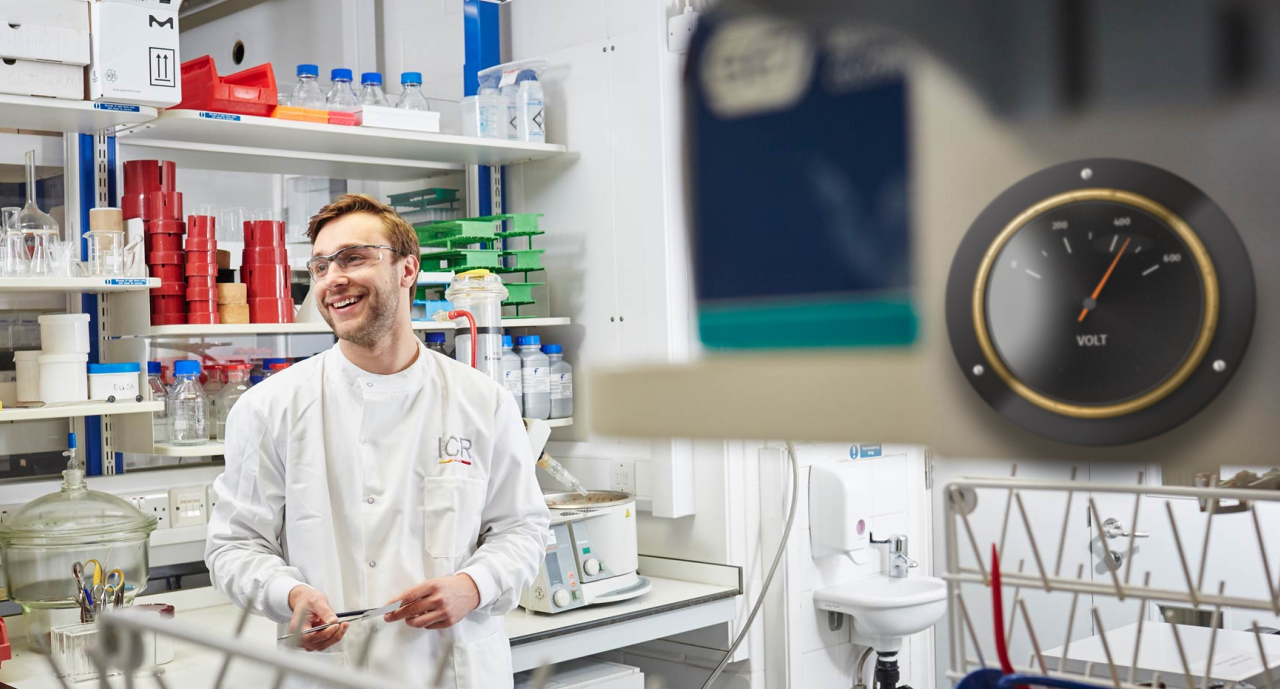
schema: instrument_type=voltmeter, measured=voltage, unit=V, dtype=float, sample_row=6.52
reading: 450
